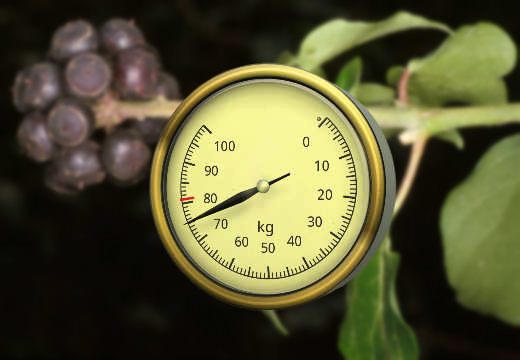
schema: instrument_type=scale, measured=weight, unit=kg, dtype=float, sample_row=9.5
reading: 75
